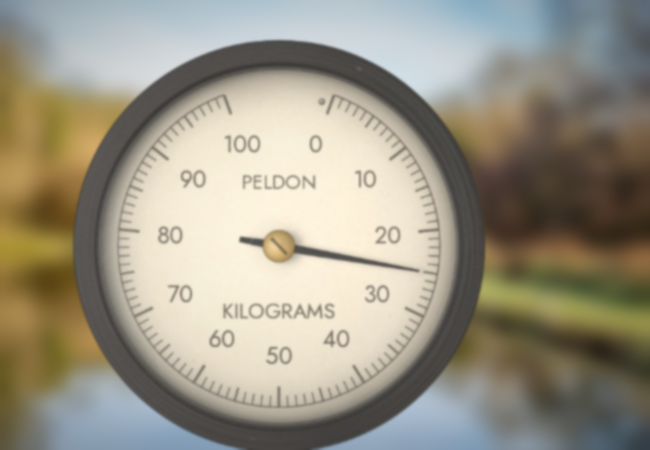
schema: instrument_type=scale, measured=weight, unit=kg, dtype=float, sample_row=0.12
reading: 25
